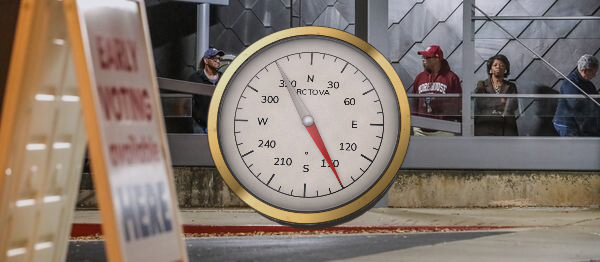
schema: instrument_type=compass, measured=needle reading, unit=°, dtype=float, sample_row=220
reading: 150
